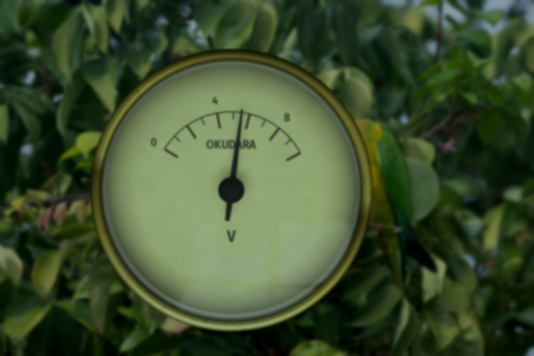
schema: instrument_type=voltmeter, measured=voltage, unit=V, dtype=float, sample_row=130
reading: 5.5
